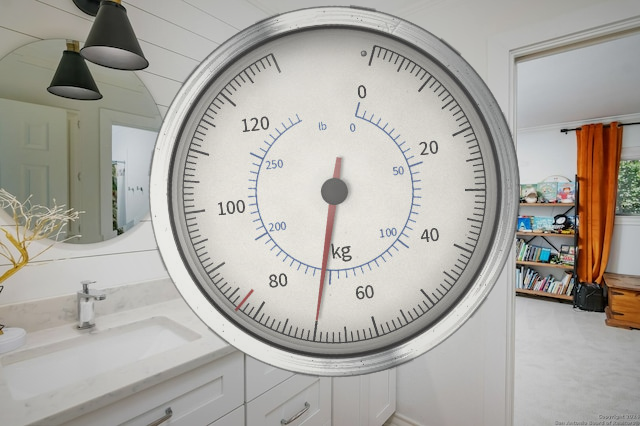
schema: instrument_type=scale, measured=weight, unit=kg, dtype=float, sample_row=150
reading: 70
